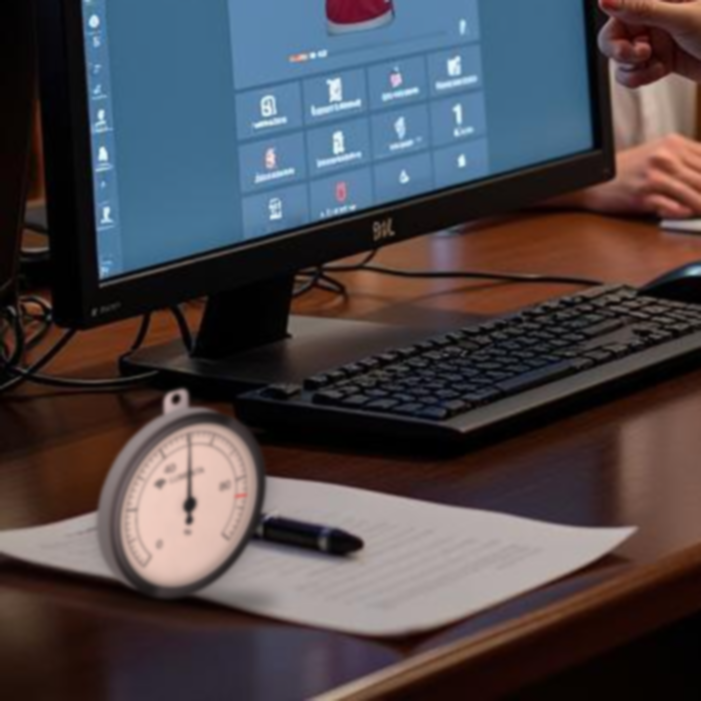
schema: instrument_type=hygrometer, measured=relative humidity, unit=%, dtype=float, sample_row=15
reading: 50
